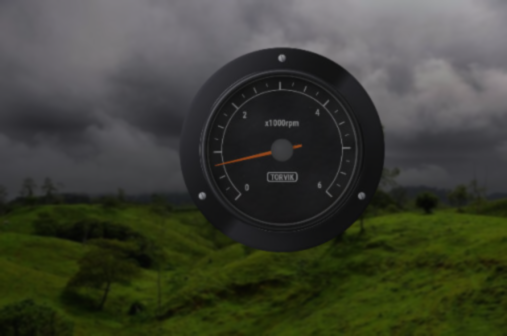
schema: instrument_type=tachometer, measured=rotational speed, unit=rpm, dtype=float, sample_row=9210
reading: 750
